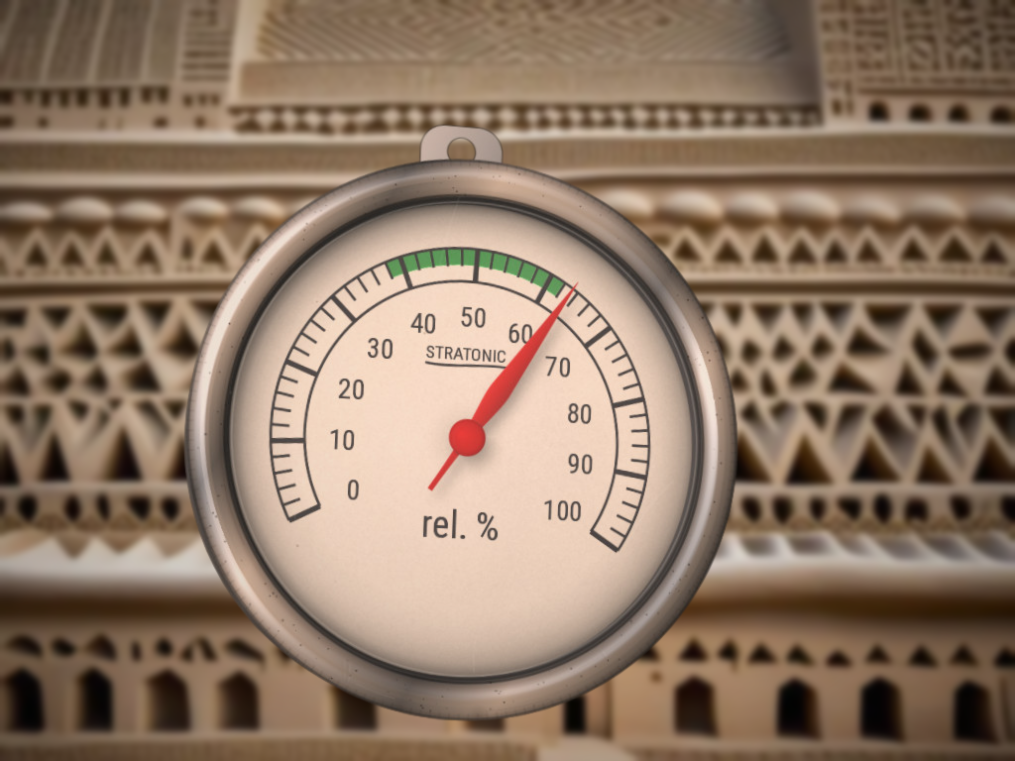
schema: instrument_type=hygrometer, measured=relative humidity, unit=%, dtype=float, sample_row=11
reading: 63
